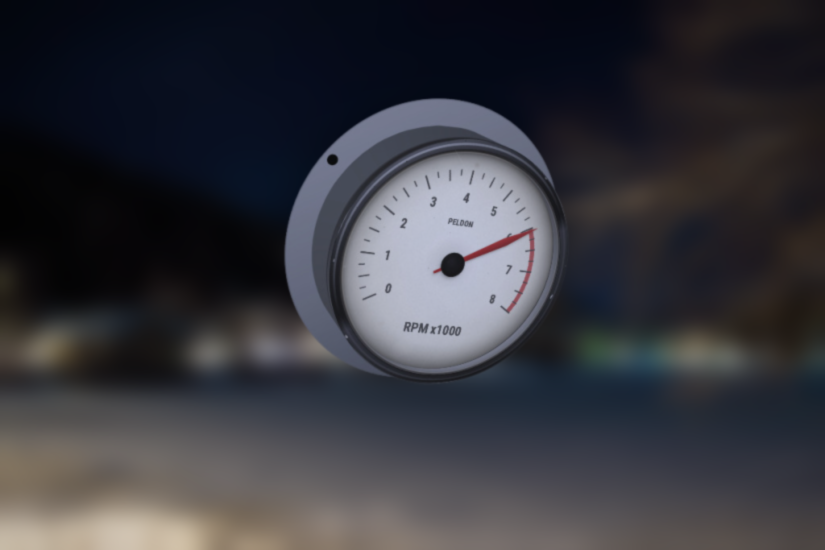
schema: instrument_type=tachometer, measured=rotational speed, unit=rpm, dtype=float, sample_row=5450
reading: 6000
